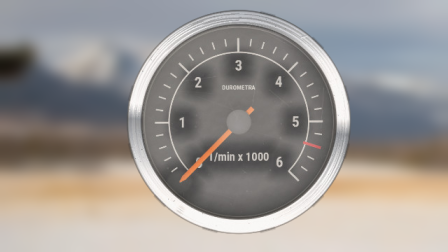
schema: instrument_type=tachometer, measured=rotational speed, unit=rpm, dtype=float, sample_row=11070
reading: 0
